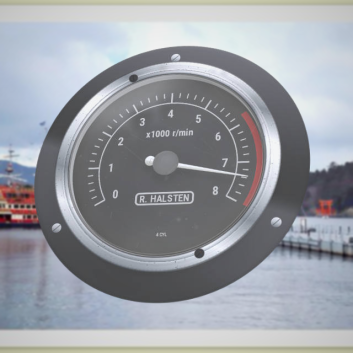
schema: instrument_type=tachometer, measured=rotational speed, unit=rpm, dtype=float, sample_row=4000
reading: 7400
